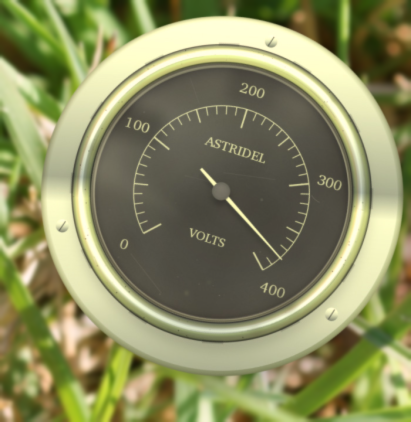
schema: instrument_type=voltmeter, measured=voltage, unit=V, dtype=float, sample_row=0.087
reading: 380
